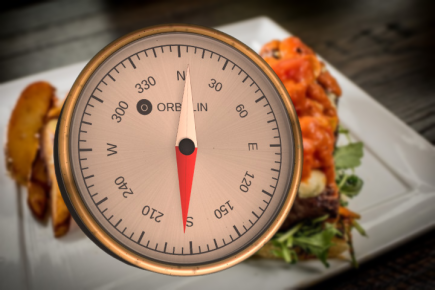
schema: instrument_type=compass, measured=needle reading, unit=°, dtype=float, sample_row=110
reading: 185
